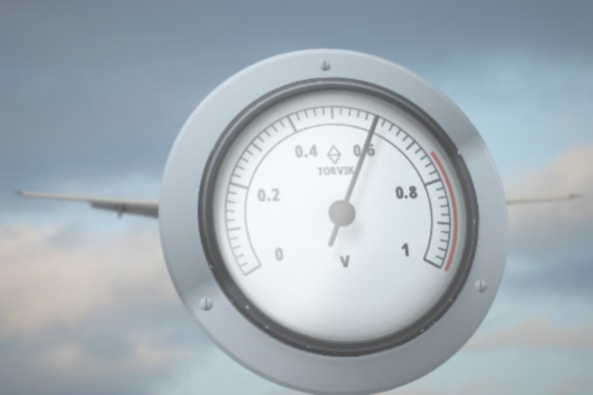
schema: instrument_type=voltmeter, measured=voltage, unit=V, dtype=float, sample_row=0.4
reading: 0.6
